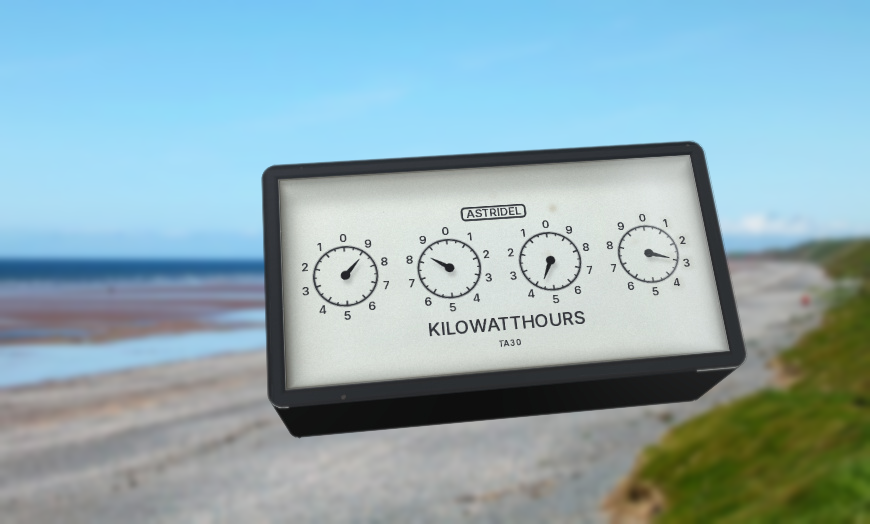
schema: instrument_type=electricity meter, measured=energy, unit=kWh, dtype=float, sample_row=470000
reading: 8843
